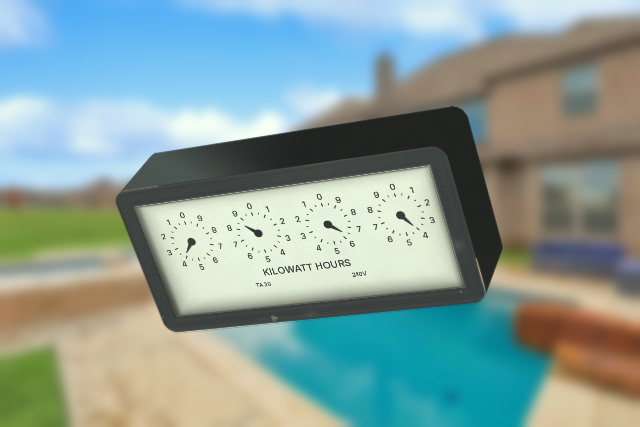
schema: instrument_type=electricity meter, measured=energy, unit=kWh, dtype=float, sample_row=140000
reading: 3864
